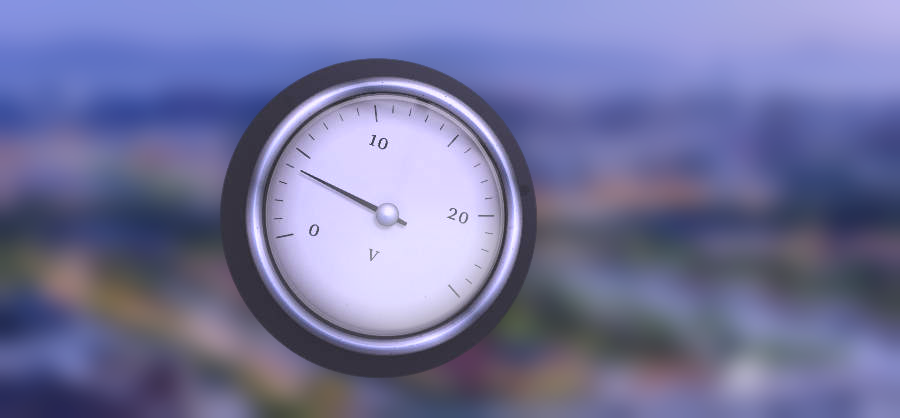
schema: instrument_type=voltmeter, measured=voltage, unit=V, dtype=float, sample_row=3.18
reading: 4
